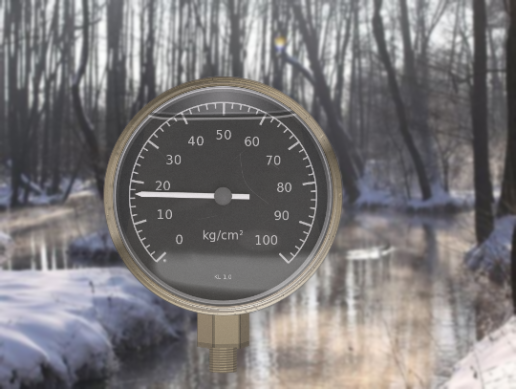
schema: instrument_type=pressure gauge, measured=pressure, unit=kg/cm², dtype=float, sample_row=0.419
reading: 17
